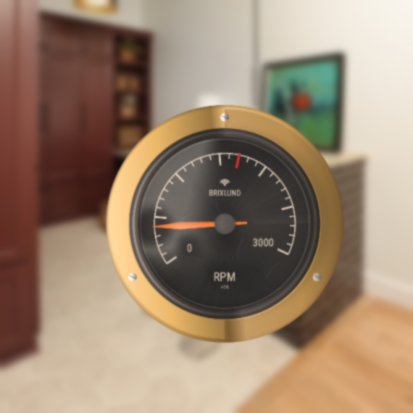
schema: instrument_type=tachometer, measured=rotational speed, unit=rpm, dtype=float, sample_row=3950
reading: 400
